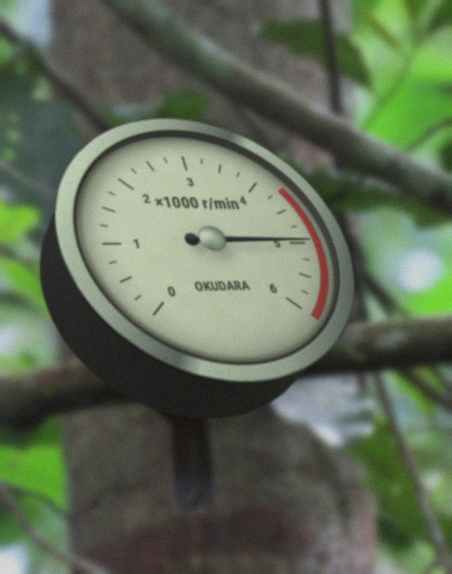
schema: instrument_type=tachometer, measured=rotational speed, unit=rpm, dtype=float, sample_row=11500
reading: 5000
